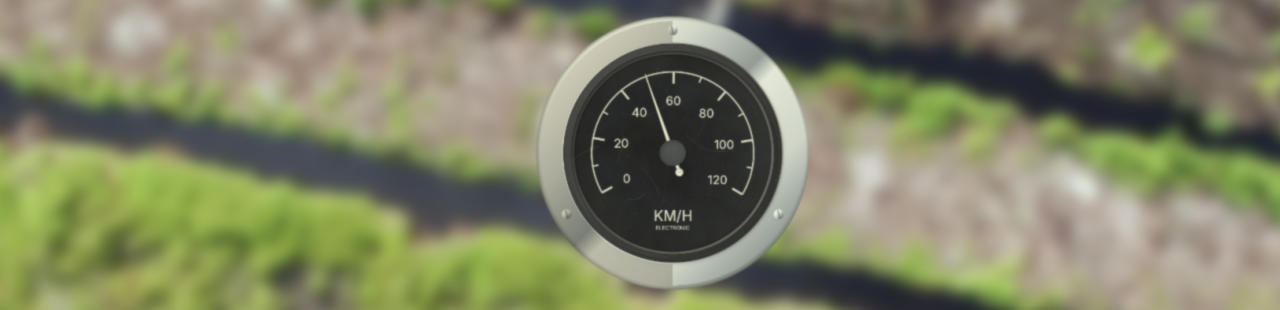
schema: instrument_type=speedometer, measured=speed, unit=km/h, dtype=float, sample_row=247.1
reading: 50
